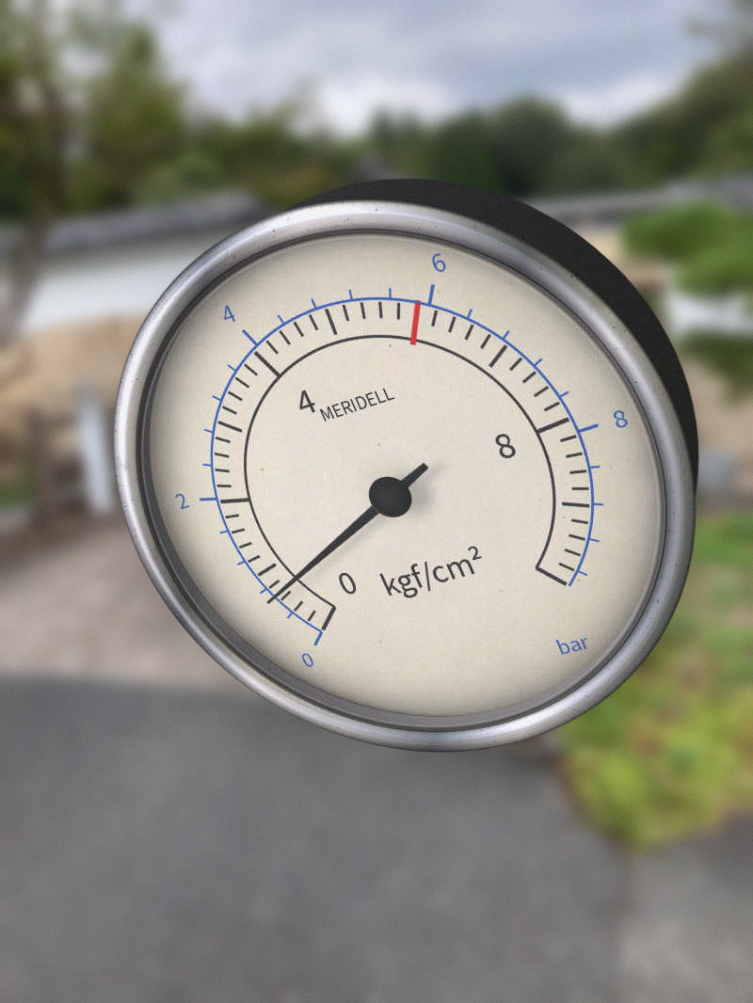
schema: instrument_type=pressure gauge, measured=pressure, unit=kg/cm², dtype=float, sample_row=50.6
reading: 0.7
